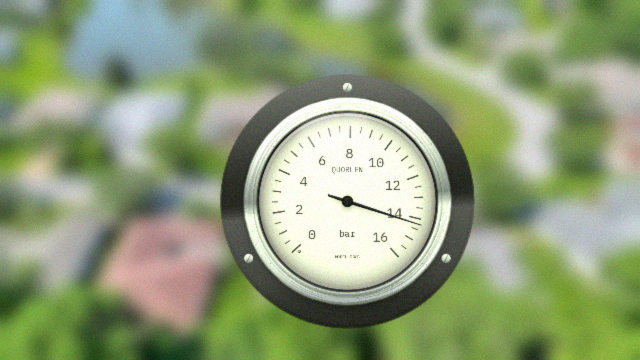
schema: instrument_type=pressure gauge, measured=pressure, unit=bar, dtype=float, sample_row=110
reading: 14.25
